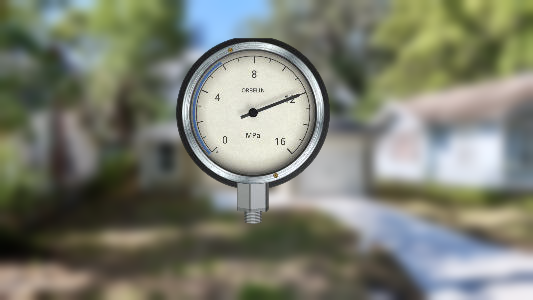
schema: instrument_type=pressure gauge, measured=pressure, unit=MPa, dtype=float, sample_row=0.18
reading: 12
